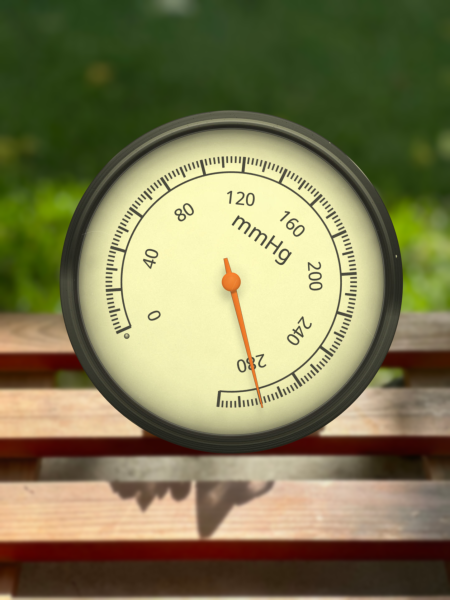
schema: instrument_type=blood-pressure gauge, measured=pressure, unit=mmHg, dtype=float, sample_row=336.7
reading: 280
